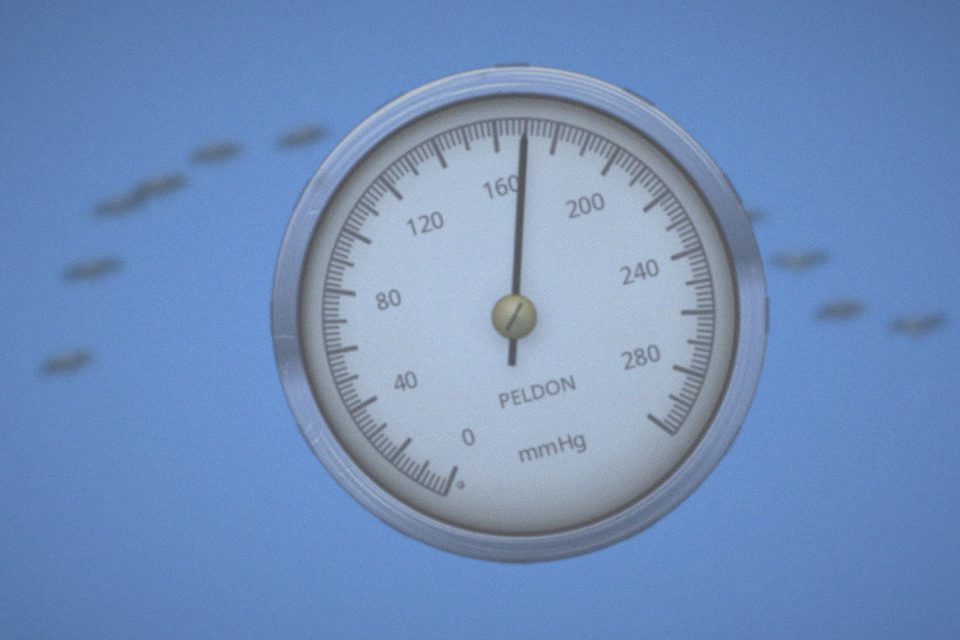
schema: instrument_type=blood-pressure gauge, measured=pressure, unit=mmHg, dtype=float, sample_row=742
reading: 170
